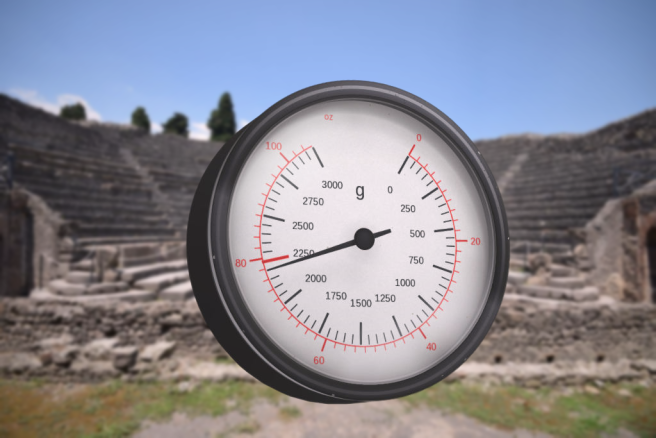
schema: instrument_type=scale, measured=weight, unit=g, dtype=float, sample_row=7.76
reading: 2200
